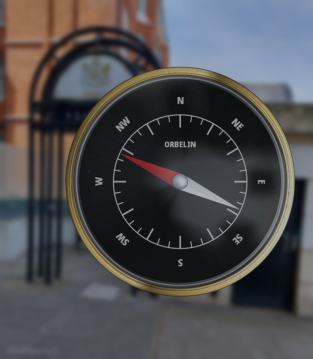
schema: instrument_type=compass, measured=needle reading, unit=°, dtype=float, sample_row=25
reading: 295
